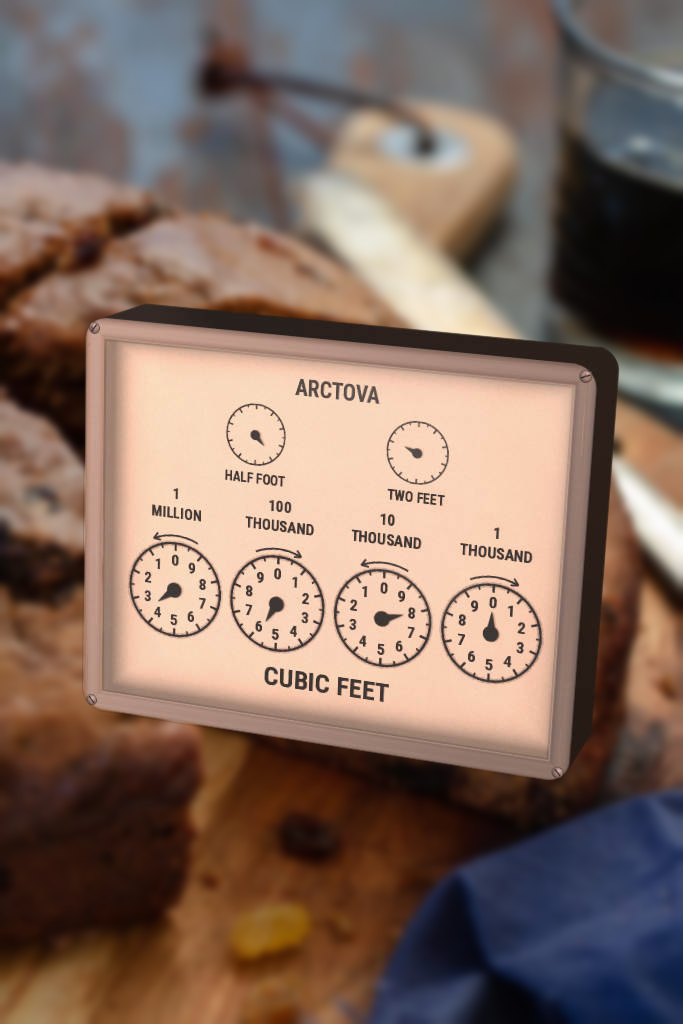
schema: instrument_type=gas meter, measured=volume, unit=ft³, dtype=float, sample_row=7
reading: 358000
